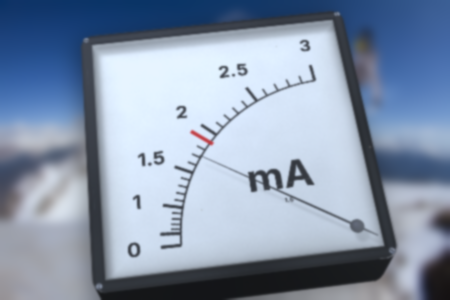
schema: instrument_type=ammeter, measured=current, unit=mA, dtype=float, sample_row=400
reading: 1.7
